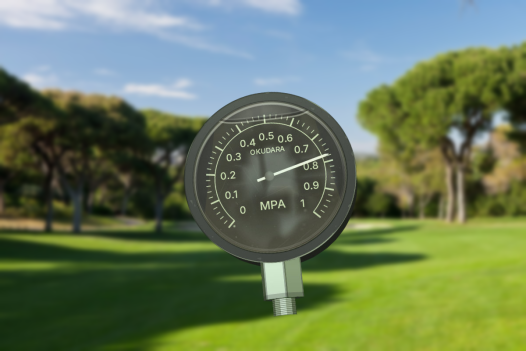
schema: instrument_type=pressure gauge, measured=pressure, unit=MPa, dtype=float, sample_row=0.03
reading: 0.78
